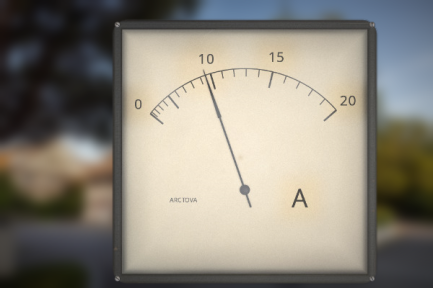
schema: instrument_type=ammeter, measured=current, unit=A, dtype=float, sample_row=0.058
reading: 9.5
